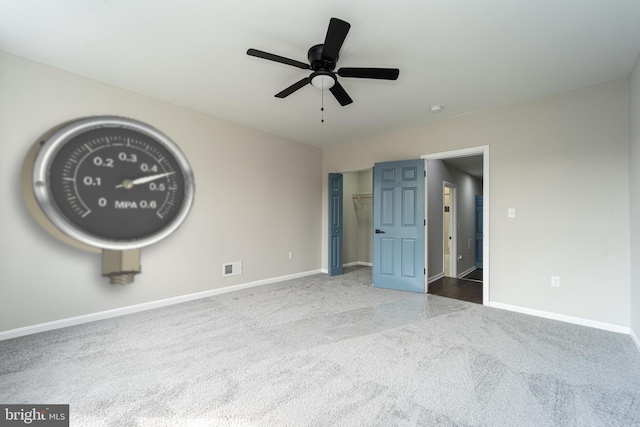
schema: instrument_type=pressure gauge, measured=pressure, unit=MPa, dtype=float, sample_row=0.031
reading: 0.45
